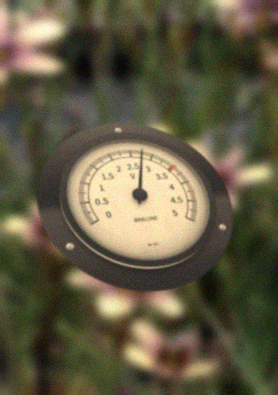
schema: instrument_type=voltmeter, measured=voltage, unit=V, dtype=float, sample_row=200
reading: 2.75
